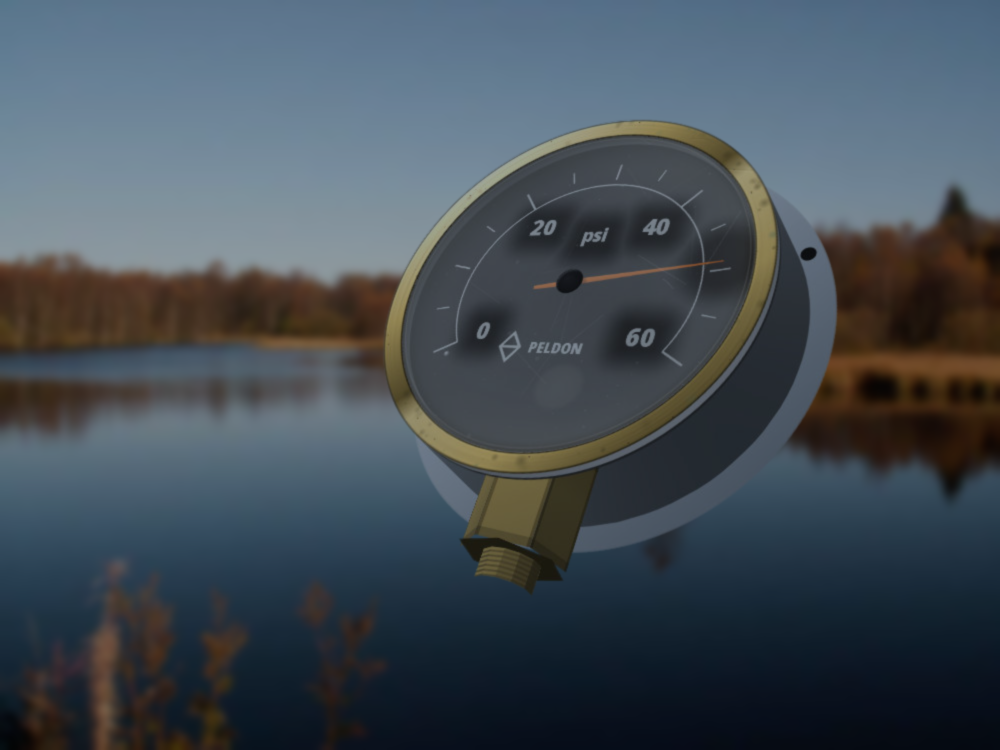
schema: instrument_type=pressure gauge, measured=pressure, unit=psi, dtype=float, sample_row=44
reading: 50
